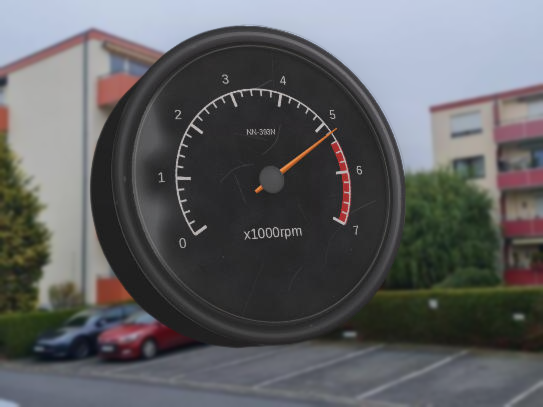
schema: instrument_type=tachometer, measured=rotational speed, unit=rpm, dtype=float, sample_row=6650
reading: 5200
